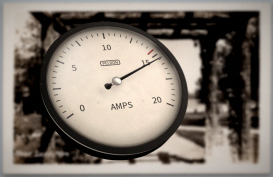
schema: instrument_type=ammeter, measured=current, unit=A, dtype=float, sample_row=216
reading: 15.5
